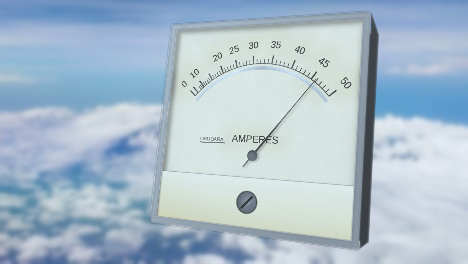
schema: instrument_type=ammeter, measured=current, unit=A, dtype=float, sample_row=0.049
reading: 46
